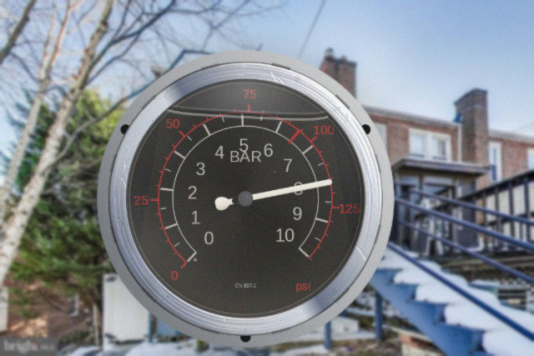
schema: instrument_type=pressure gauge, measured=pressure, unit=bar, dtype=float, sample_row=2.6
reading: 8
